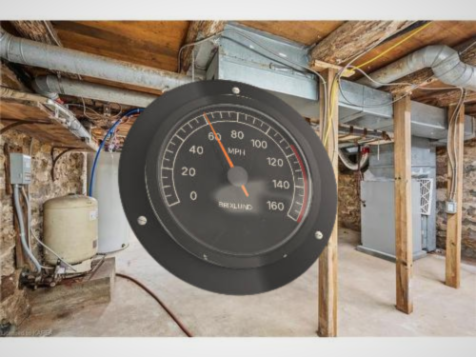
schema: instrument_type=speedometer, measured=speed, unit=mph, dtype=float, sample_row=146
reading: 60
